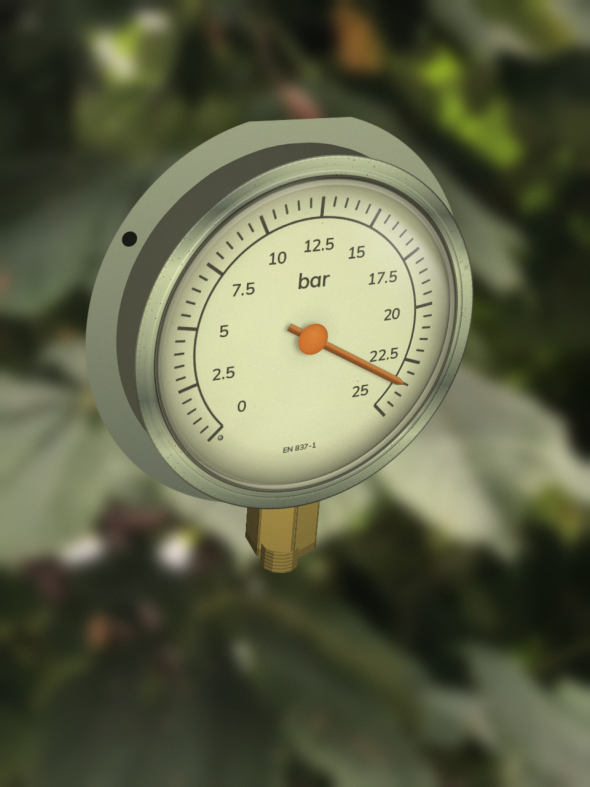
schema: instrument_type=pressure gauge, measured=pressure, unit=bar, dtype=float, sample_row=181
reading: 23.5
